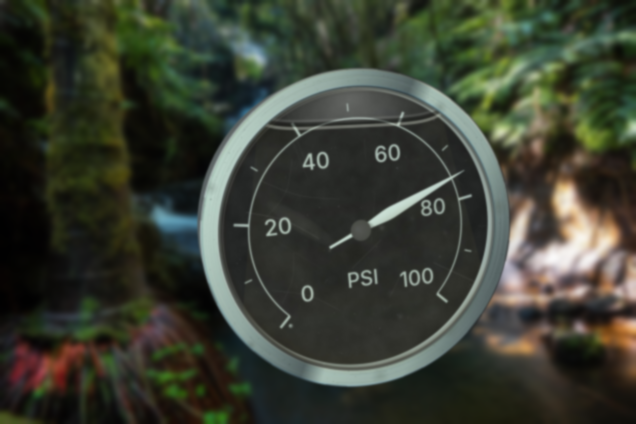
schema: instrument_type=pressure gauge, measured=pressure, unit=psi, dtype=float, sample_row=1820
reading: 75
